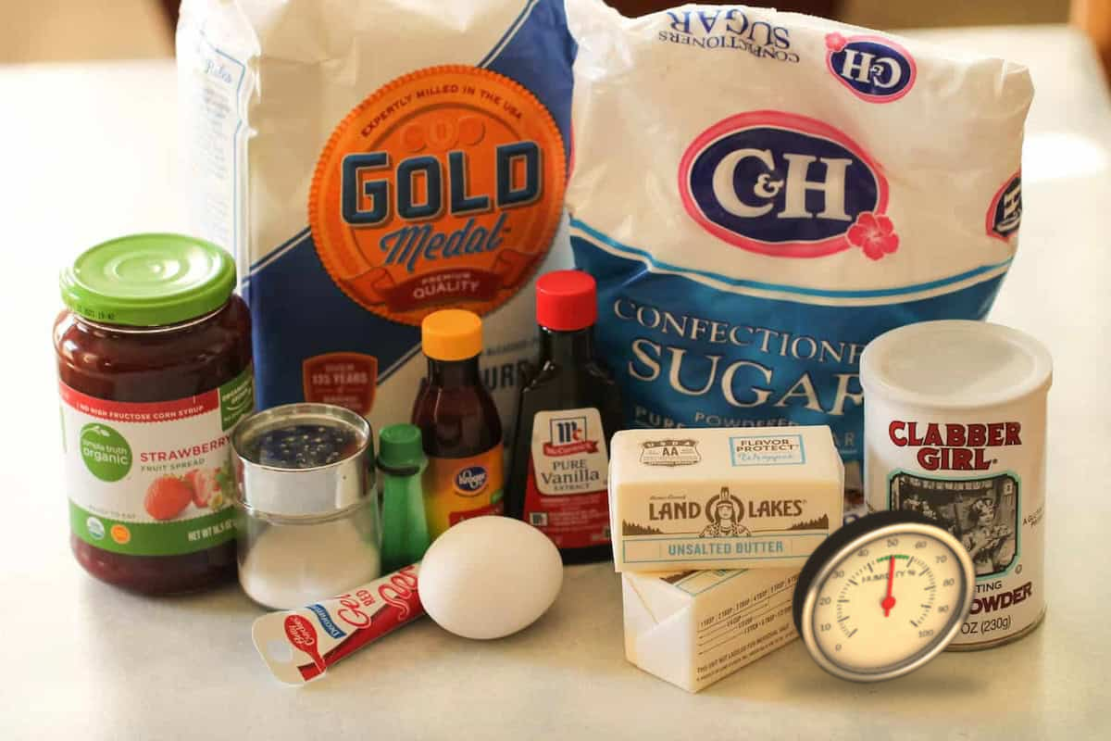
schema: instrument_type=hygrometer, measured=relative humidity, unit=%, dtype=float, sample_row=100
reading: 50
